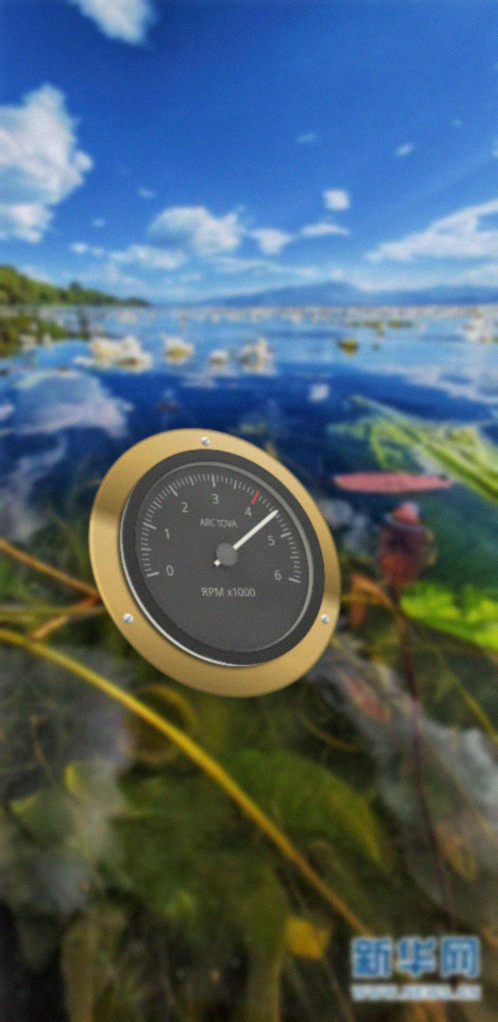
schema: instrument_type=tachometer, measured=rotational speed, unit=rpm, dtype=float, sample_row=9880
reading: 4500
